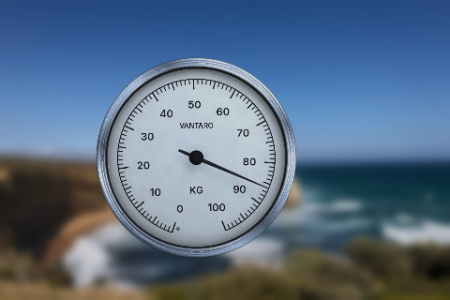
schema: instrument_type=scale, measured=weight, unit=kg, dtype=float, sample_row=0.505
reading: 86
